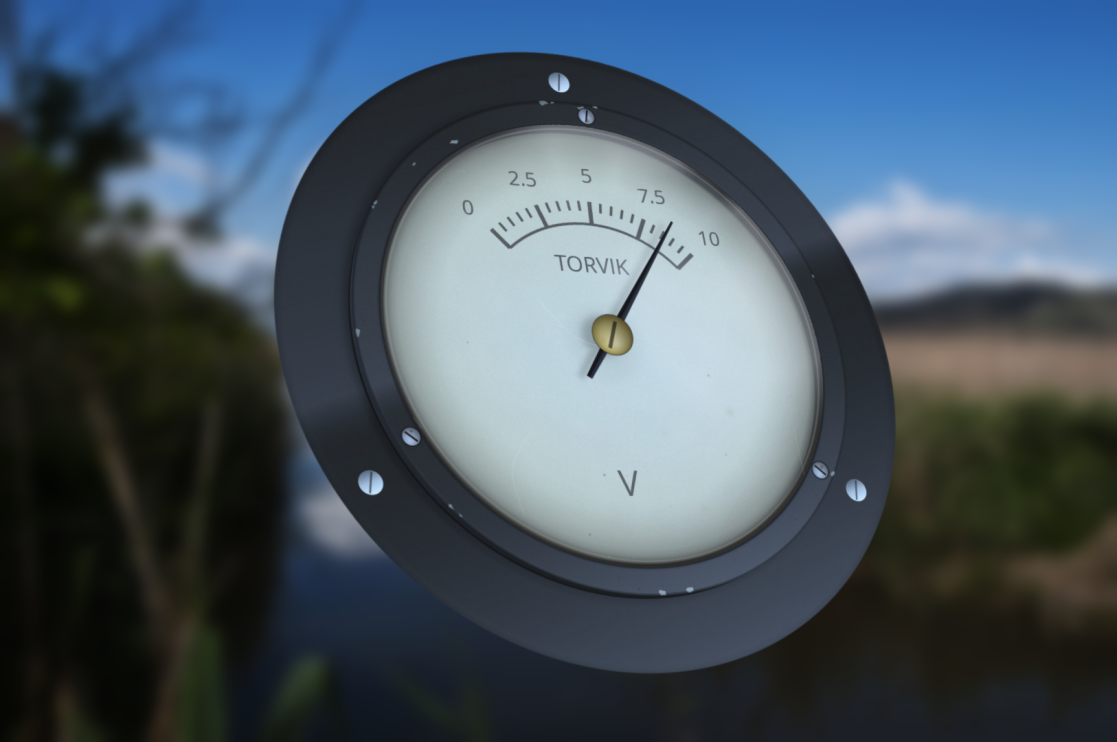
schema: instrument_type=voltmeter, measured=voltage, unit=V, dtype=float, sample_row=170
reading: 8.5
